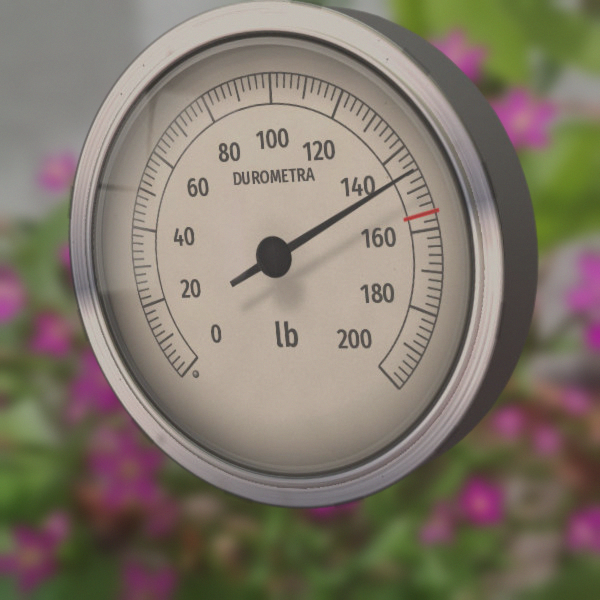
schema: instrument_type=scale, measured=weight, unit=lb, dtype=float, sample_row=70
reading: 146
